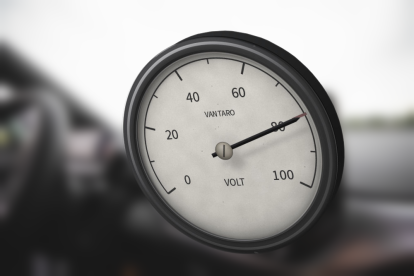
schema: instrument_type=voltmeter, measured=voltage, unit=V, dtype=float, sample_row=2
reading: 80
